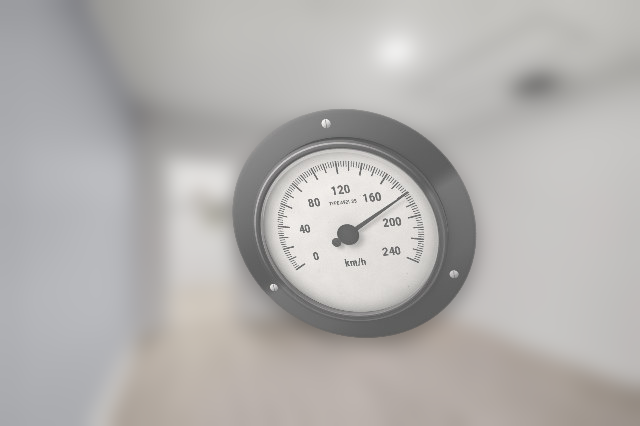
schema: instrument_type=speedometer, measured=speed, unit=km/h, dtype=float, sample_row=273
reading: 180
